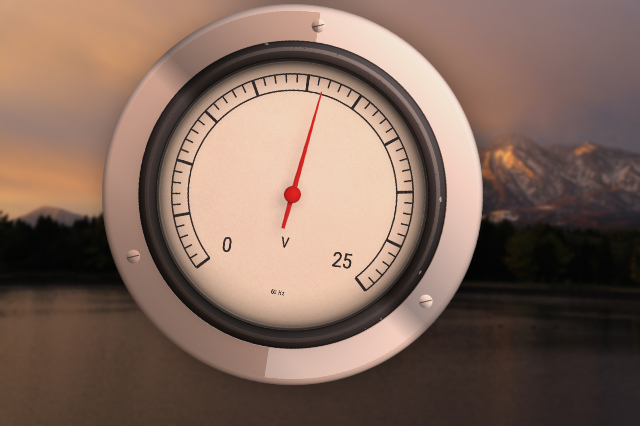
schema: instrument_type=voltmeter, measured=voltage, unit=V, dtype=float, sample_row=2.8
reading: 13.25
